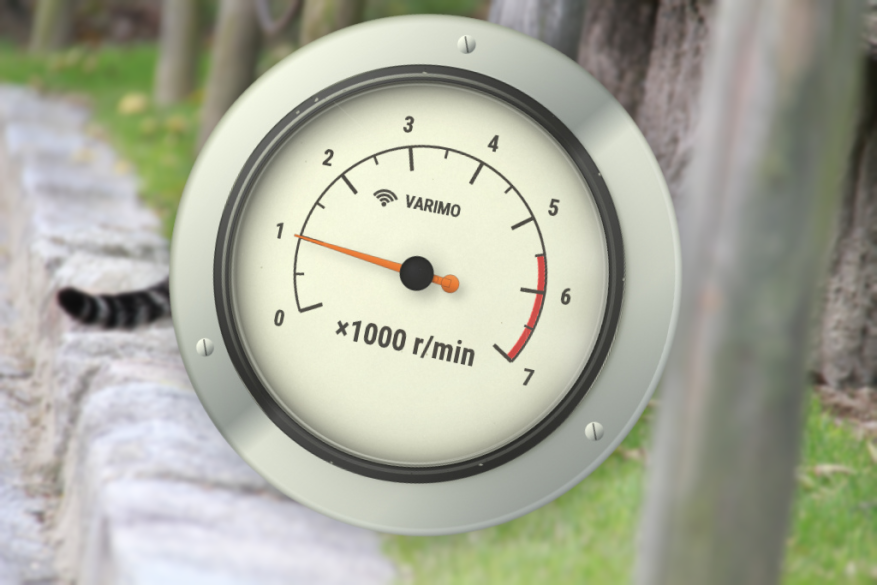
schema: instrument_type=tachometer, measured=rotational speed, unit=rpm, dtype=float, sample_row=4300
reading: 1000
